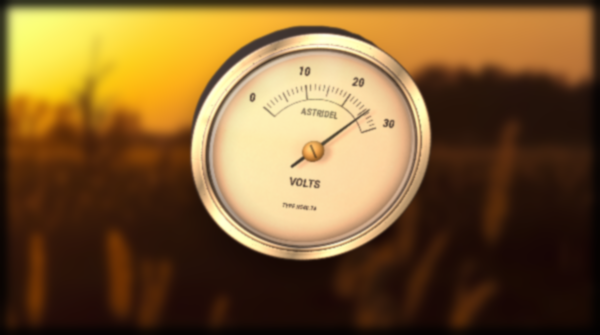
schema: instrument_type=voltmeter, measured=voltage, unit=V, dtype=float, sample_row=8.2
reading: 25
